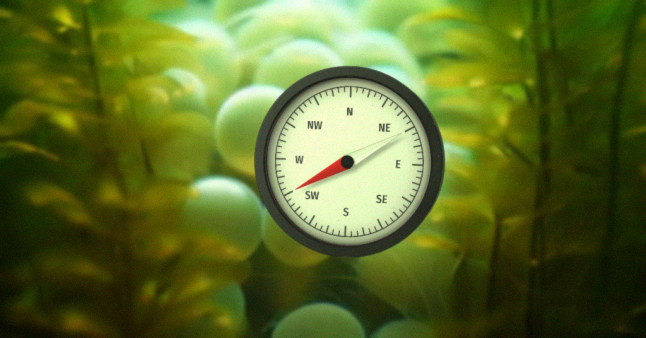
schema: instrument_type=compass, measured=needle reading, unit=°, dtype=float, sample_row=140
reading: 240
